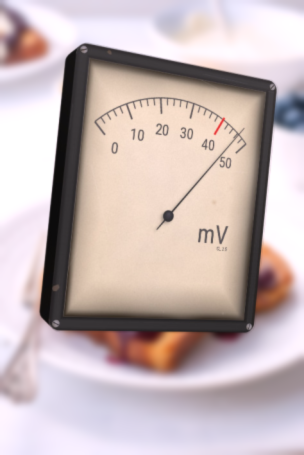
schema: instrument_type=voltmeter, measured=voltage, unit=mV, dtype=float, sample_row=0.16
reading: 46
